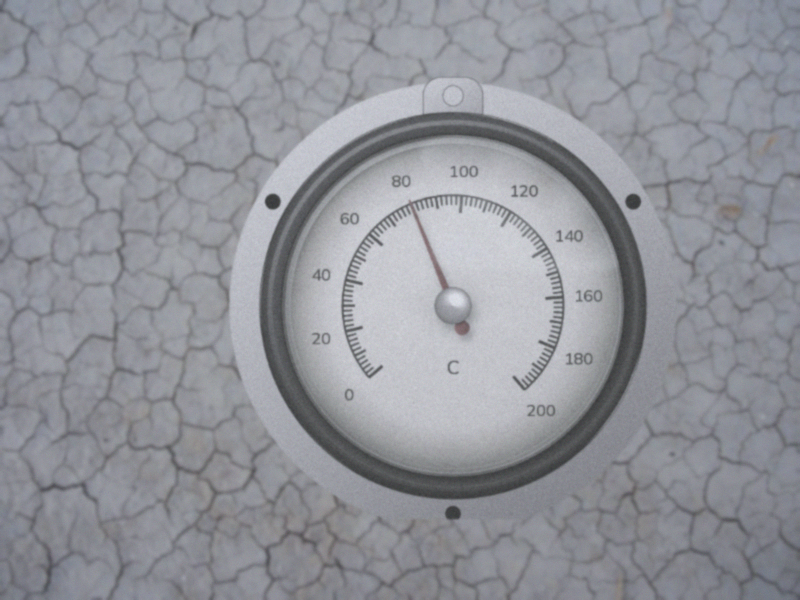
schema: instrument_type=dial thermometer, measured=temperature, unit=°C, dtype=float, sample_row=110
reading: 80
